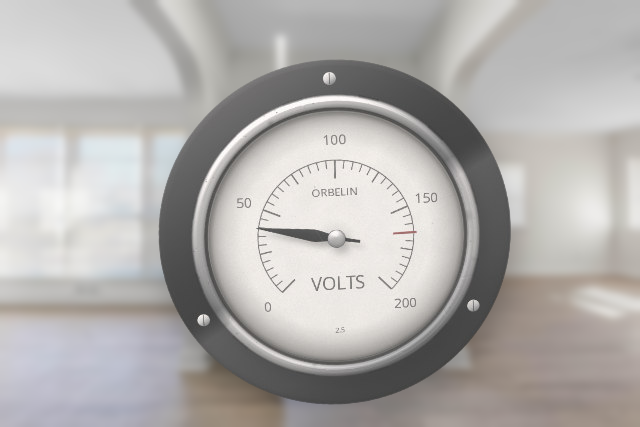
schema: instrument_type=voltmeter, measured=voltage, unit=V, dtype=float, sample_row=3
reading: 40
